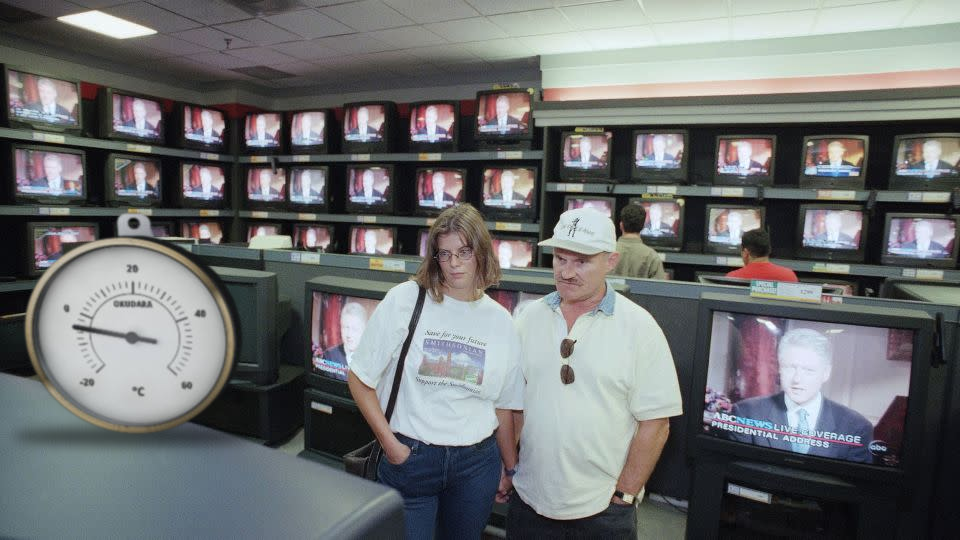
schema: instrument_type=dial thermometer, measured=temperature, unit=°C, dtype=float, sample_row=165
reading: -4
